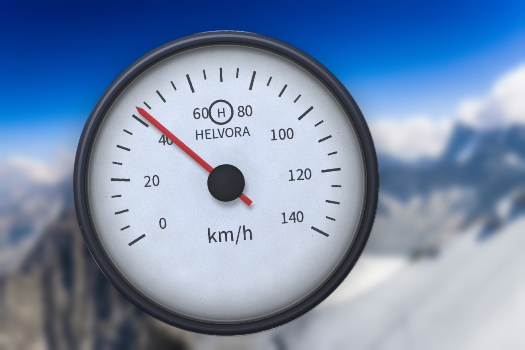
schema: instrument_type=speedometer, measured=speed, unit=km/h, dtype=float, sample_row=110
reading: 42.5
